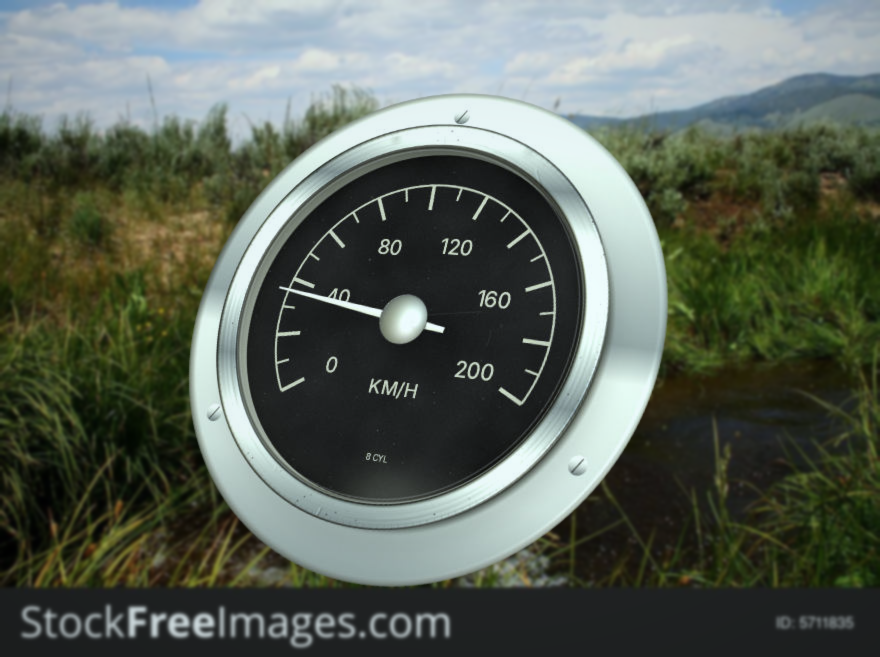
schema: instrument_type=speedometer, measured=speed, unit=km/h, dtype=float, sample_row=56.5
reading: 35
